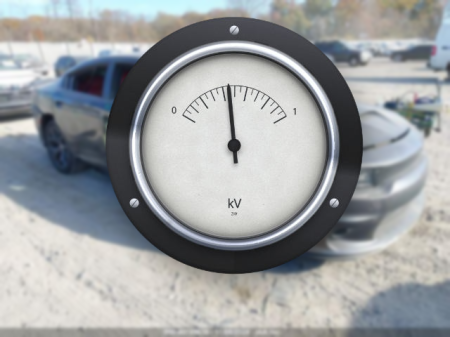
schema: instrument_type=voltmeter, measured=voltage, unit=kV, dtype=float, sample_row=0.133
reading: 0.45
